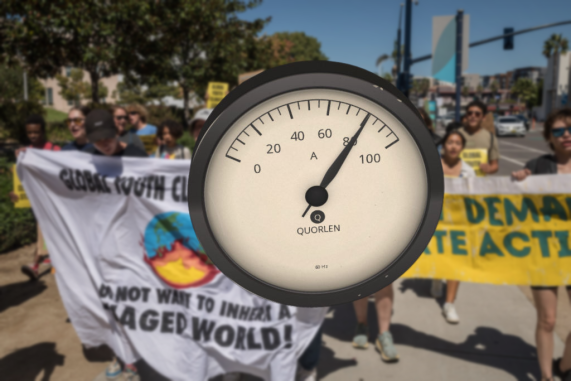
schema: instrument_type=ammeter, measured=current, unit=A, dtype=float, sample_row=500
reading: 80
